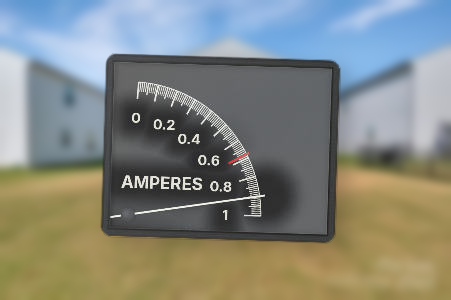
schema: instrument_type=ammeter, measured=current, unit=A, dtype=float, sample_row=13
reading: 0.9
